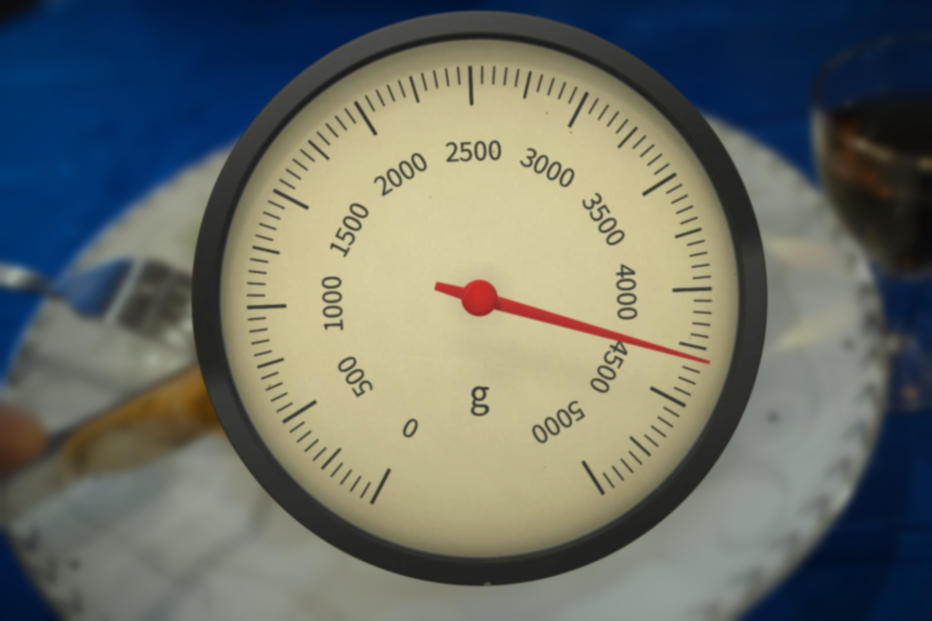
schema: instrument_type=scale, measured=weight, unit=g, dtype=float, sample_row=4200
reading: 4300
